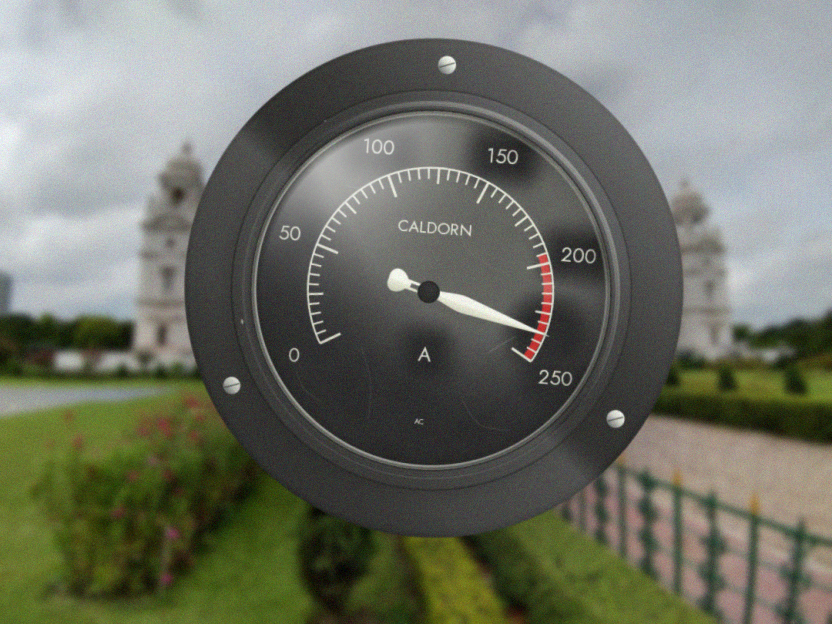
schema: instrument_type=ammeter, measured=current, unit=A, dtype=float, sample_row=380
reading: 235
